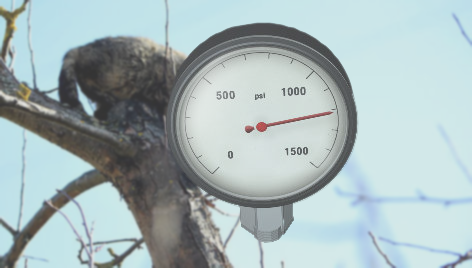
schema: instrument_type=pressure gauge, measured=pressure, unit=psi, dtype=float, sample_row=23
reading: 1200
